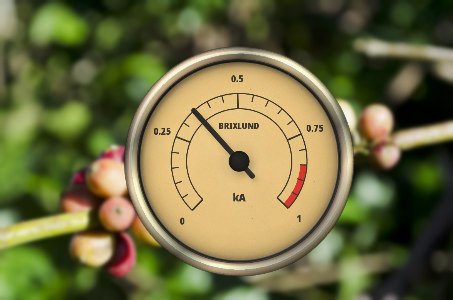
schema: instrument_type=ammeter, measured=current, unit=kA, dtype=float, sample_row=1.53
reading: 0.35
